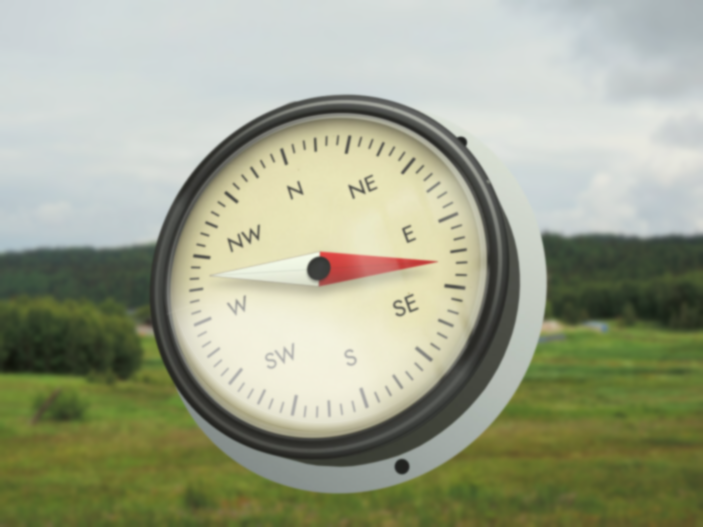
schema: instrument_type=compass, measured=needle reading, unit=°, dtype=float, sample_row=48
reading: 110
